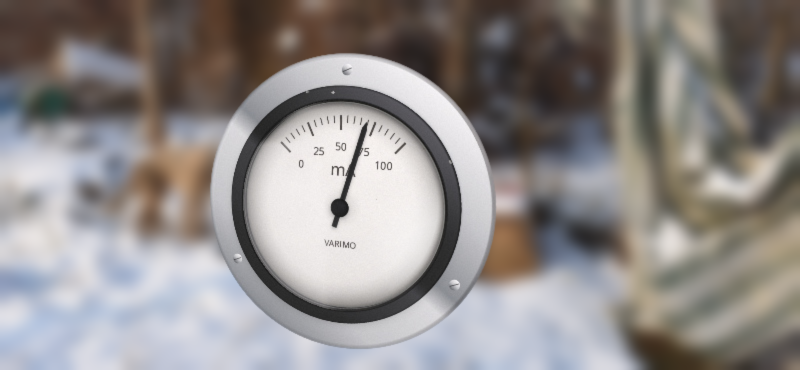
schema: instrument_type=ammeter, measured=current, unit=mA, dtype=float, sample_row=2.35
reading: 70
